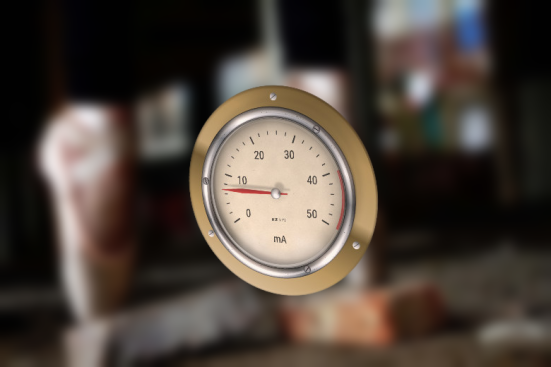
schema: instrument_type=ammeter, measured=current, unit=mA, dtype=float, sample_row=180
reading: 7
